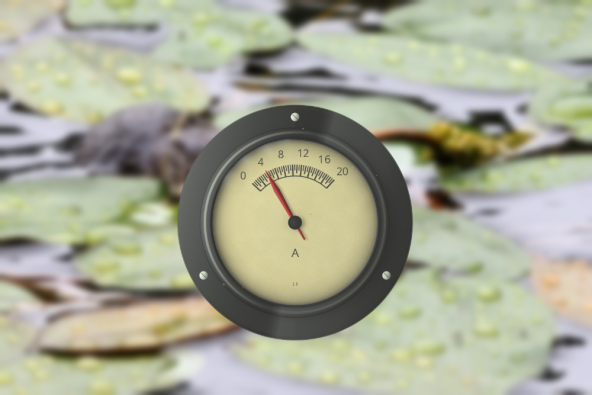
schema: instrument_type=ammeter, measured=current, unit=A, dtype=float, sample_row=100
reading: 4
